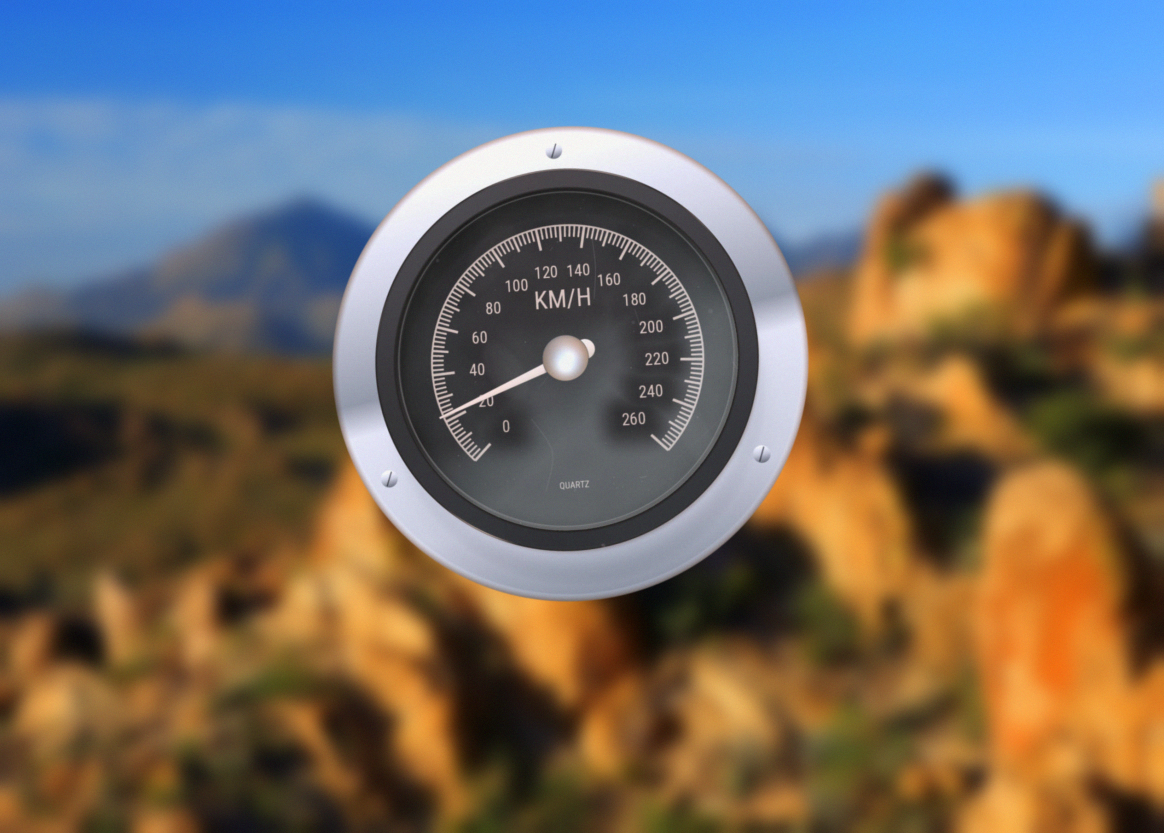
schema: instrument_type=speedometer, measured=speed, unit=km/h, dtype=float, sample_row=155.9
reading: 22
